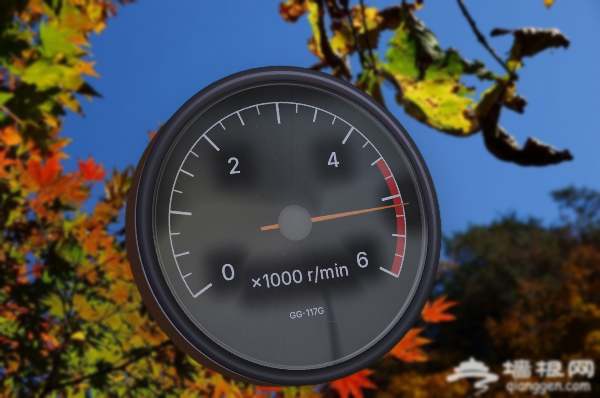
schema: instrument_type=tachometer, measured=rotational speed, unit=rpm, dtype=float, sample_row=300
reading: 5125
